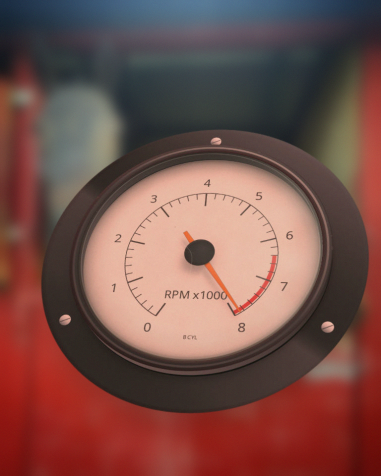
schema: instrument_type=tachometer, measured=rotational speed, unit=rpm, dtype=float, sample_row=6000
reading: 7900
